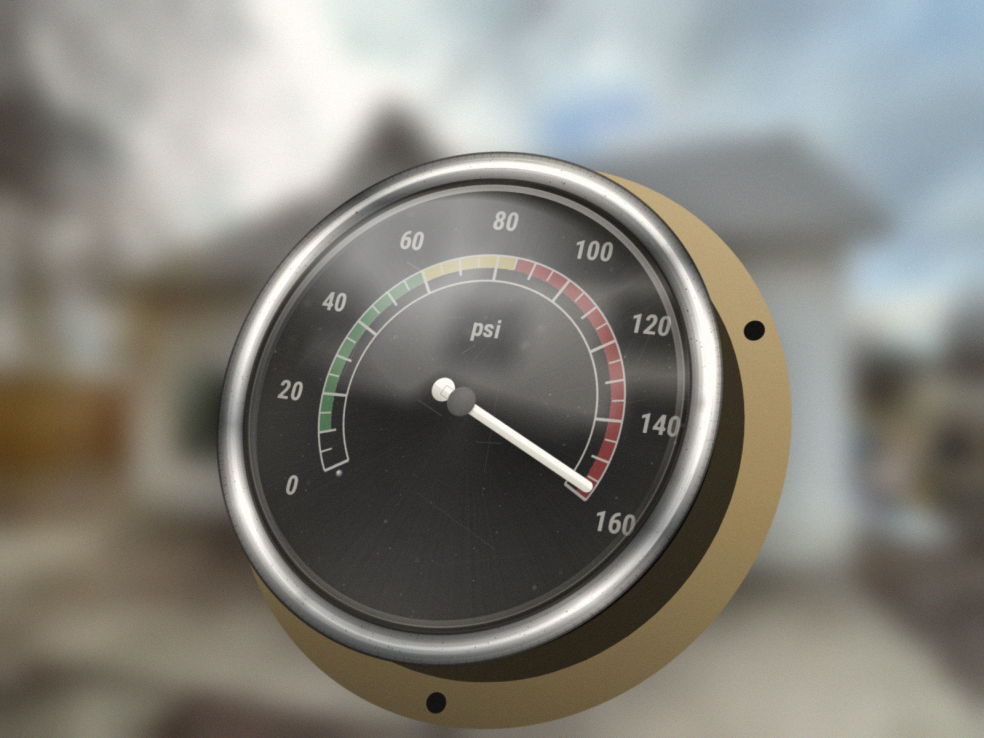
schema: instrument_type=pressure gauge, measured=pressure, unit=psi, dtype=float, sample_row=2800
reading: 157.5
